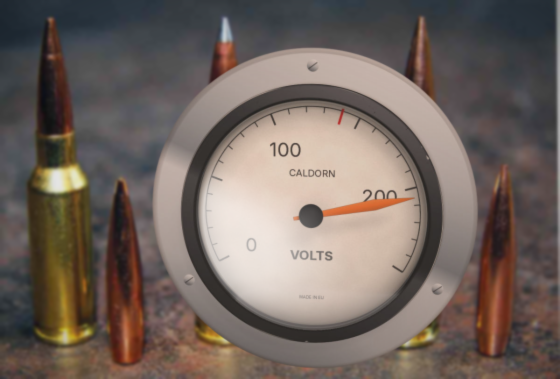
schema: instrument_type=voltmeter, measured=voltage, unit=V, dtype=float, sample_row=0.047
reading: 205
